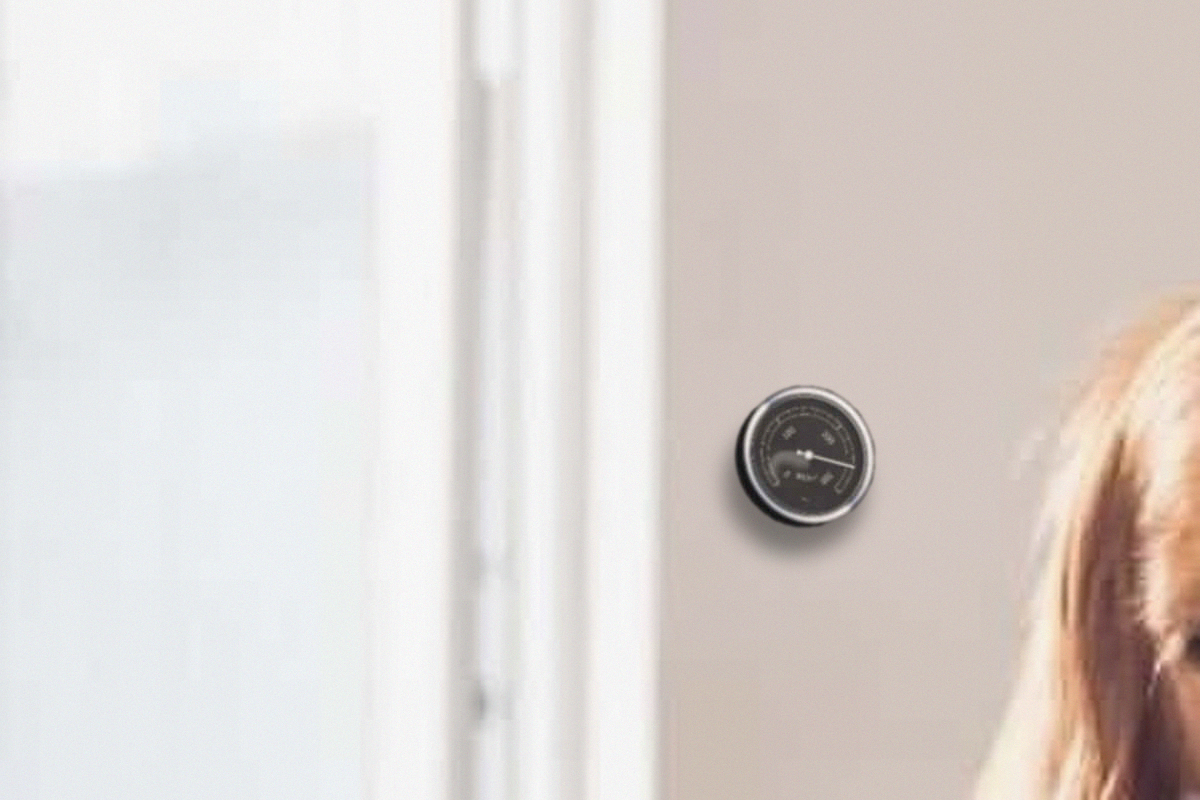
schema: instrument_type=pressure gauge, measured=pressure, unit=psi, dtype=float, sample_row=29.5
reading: 260
